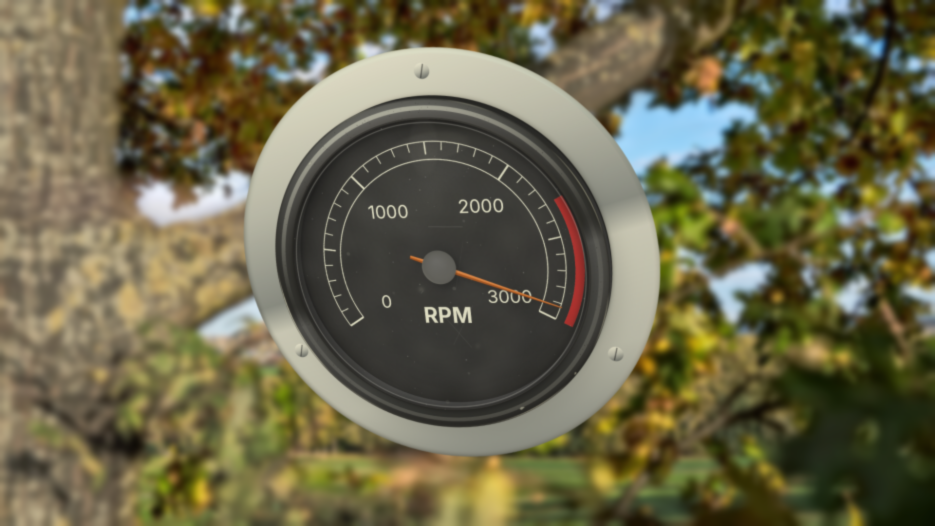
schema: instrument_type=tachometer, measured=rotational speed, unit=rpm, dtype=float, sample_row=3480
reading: 2900
